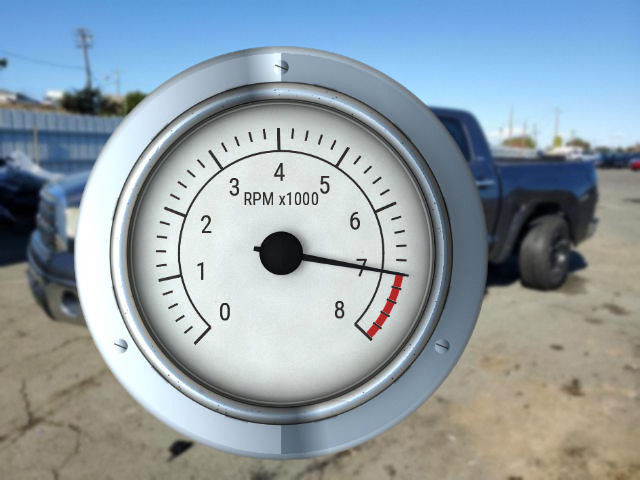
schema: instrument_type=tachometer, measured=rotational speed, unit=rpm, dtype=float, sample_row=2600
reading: 7000
